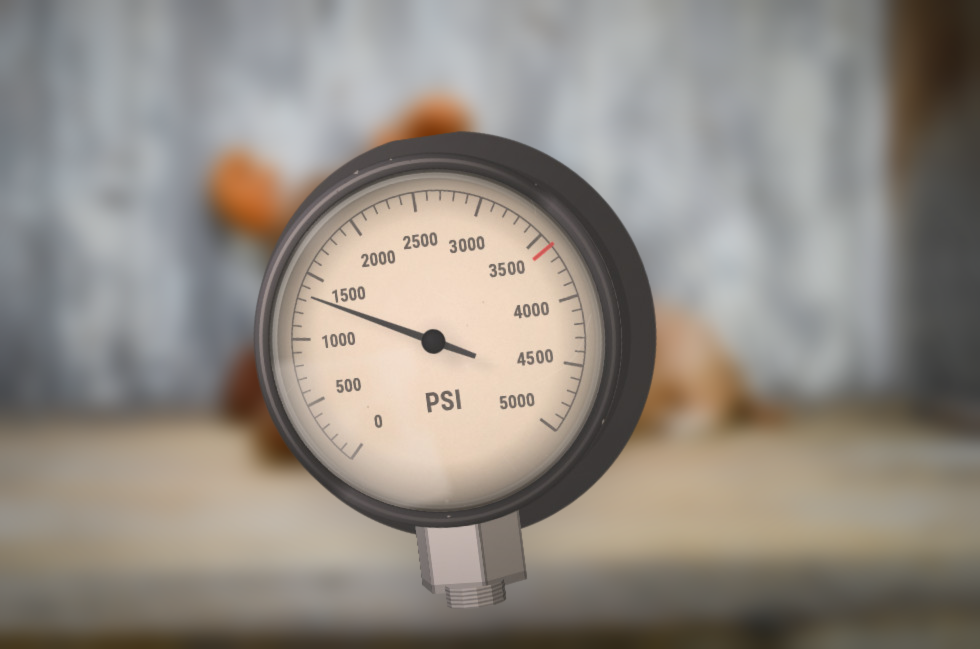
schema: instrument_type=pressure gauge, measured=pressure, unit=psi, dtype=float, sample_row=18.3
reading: 1350
